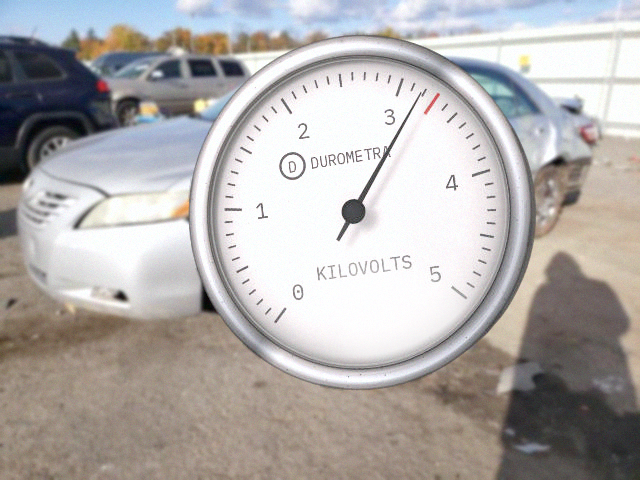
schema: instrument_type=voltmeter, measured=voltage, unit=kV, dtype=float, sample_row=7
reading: 3.2
